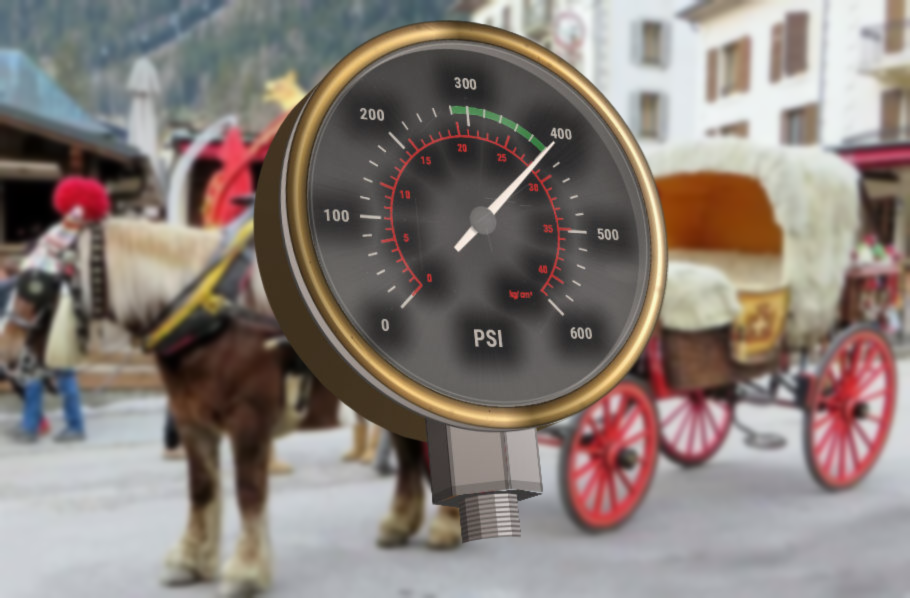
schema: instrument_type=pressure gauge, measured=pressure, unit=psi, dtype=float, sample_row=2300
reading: 400
